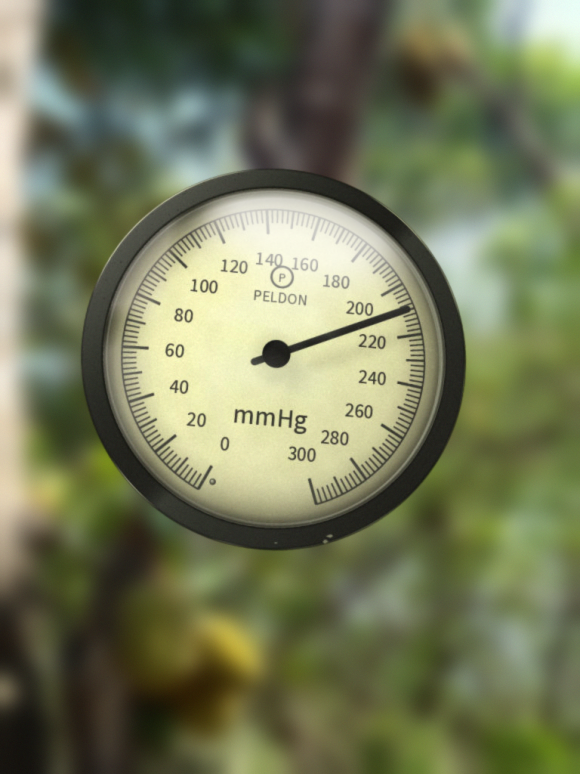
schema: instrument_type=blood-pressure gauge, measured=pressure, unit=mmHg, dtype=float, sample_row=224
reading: 210
